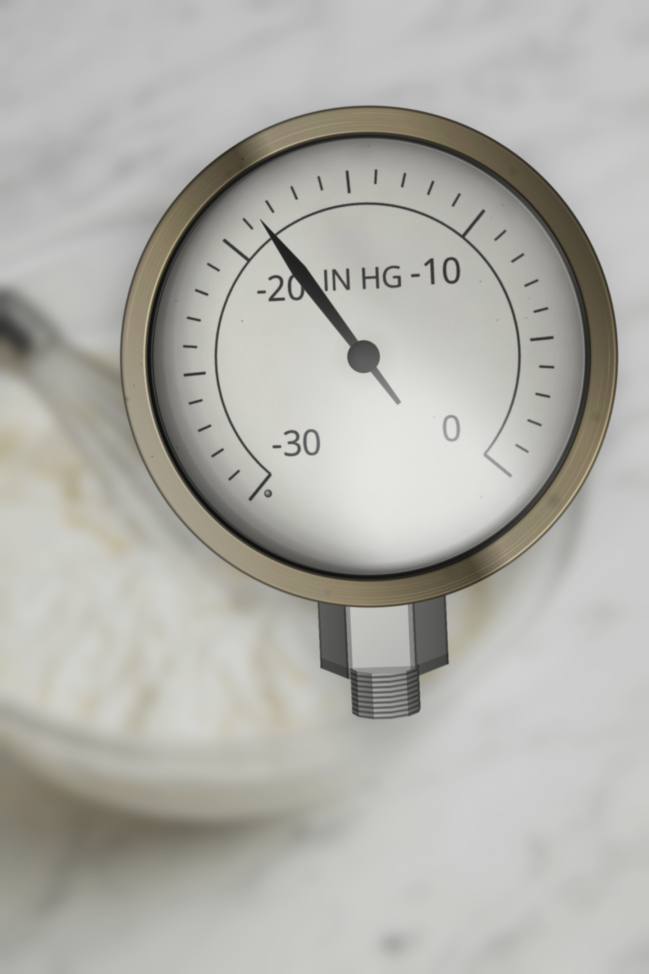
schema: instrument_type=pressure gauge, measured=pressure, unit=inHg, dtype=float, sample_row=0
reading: -18.5
